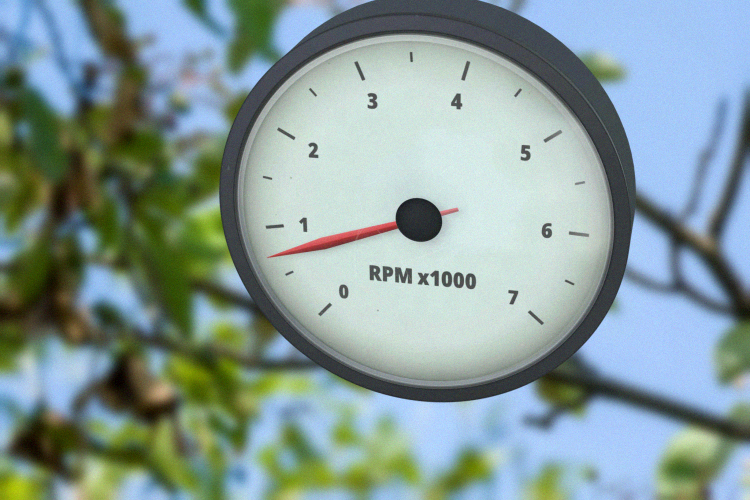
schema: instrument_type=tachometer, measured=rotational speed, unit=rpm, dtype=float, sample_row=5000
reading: 750
